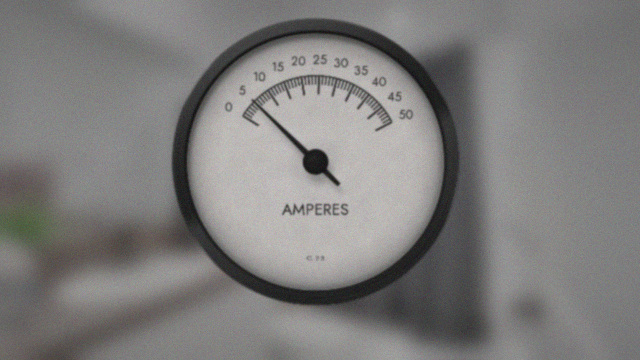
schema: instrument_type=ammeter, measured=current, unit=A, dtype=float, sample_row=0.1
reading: 5
